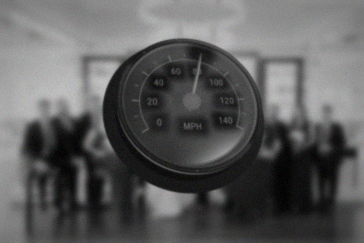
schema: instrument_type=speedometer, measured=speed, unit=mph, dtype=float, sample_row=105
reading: 80
